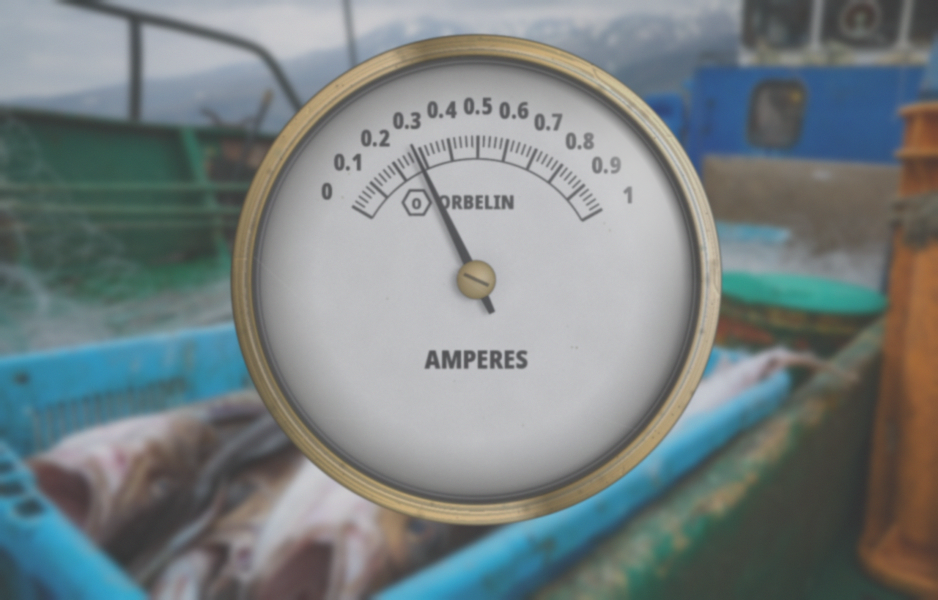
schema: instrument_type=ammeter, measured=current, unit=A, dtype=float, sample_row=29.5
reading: 0.28
